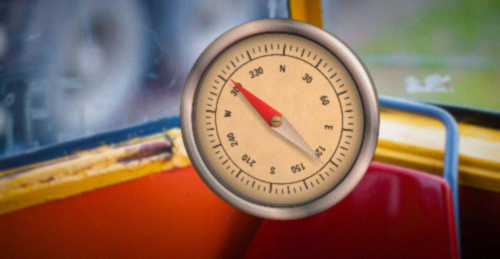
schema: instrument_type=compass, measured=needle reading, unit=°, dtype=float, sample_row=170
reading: 305
